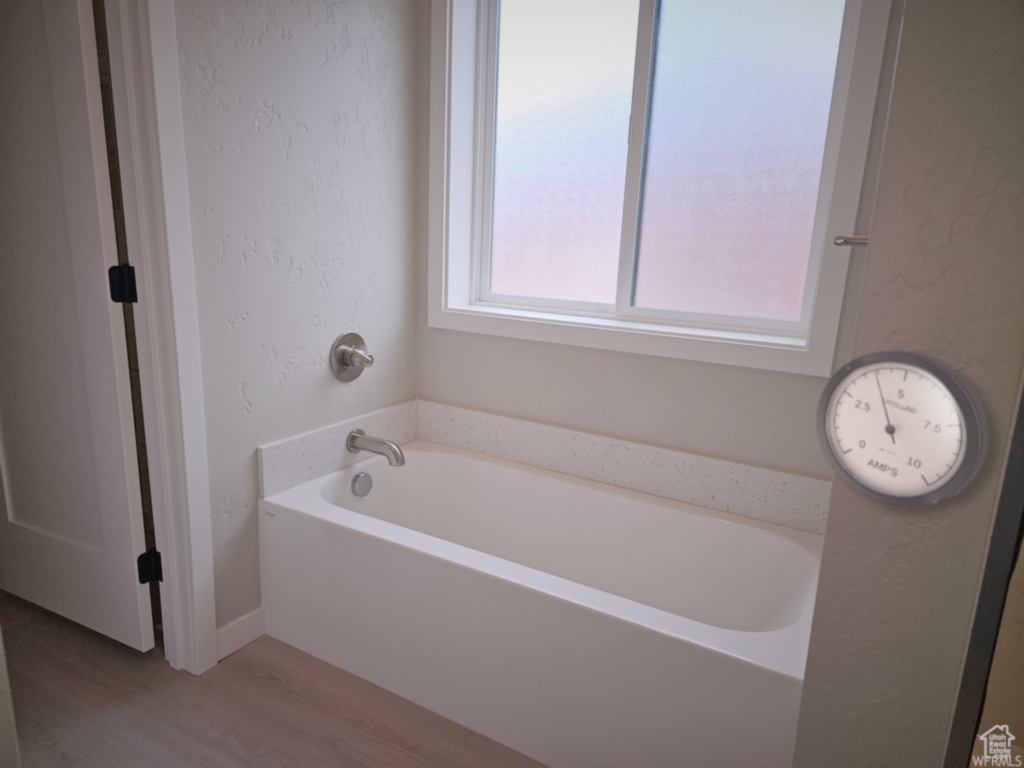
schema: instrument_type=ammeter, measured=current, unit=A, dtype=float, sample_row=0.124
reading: 4
